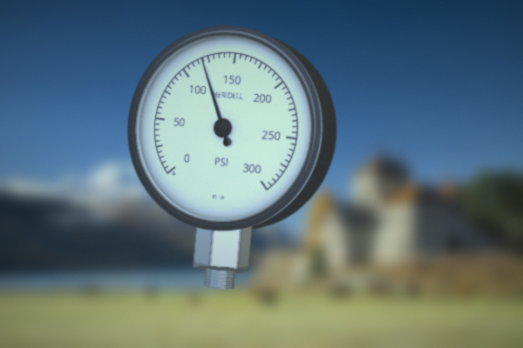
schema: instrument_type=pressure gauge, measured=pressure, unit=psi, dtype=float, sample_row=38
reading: 120
